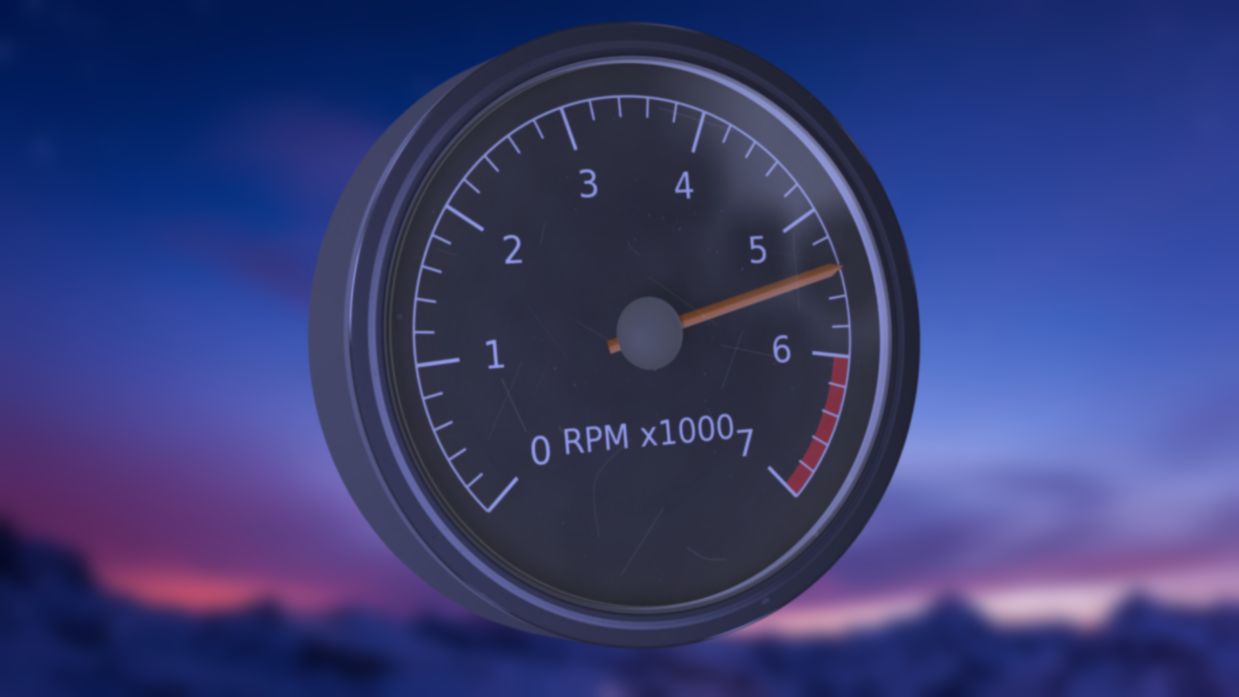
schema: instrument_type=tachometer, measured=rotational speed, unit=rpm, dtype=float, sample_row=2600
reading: 5400
